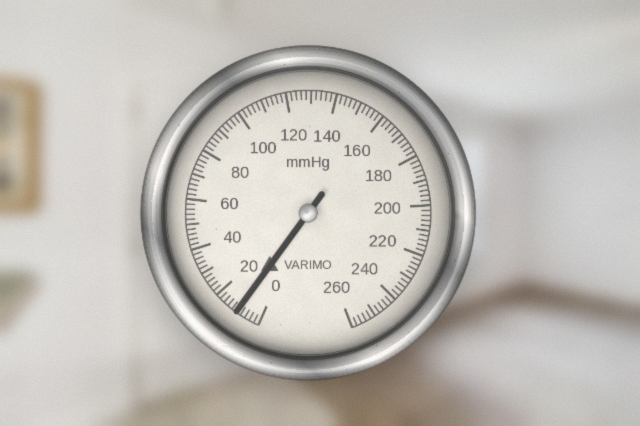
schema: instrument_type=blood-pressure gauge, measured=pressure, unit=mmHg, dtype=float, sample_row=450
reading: 10
